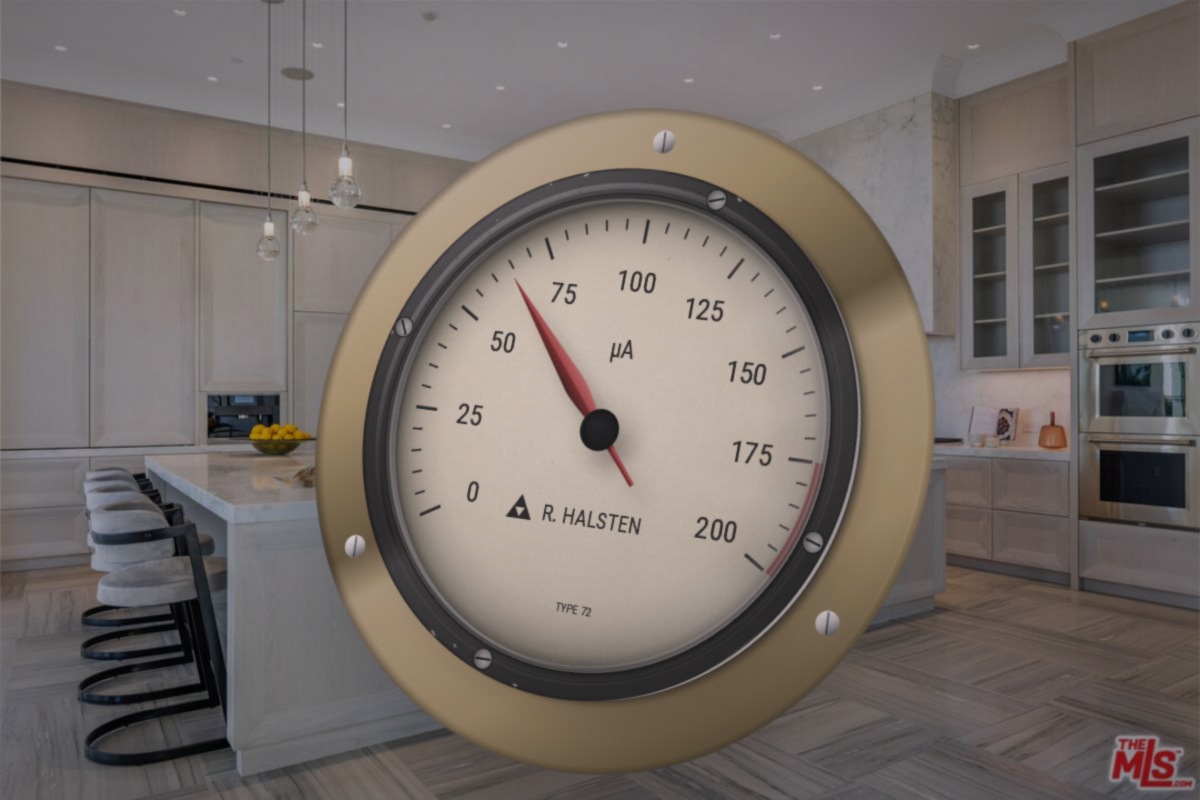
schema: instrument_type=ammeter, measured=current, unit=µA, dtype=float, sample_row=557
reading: 65
